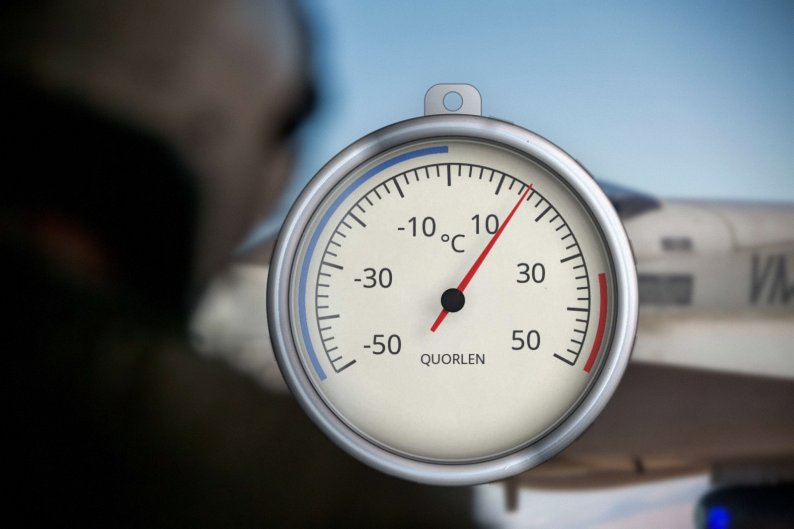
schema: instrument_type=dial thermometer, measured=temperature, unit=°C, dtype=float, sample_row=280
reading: 15
